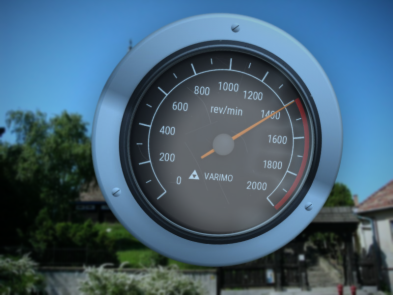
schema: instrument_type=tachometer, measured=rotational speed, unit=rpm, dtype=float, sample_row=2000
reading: 1400
